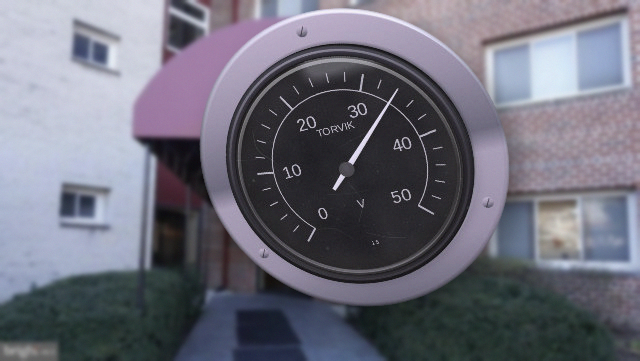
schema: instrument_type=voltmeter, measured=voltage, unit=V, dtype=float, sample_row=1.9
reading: 34
